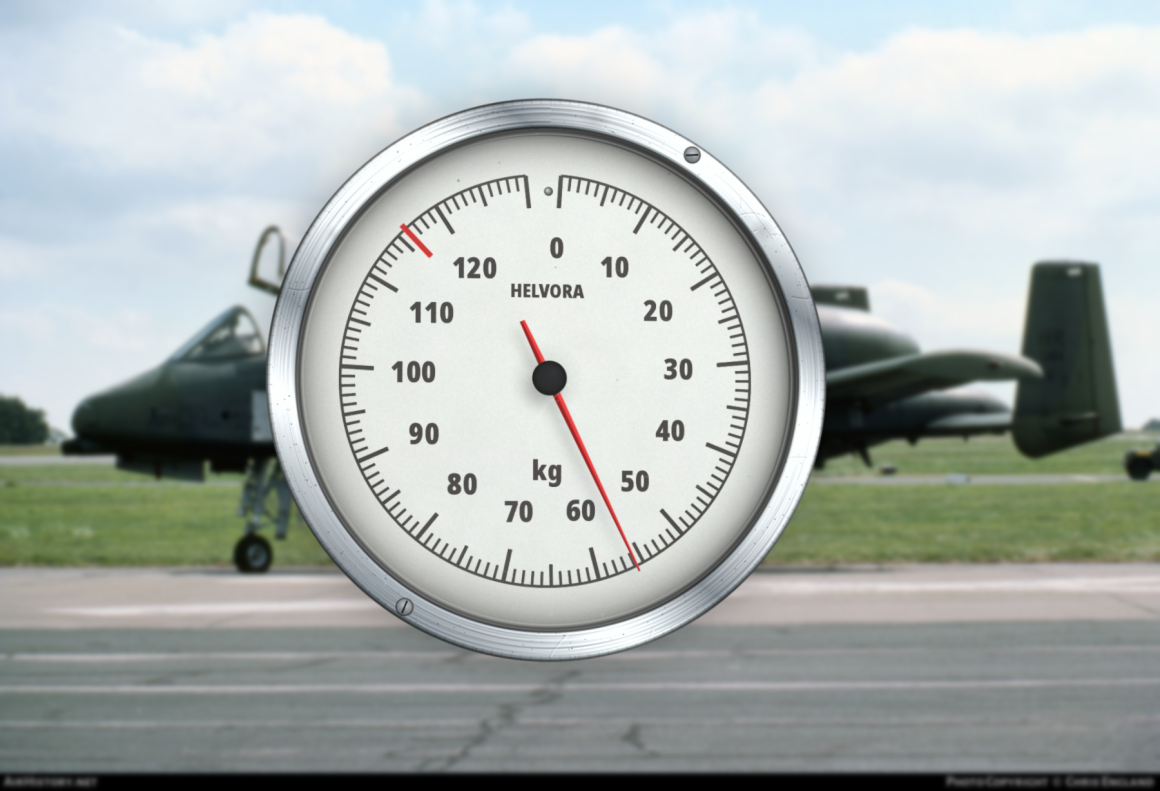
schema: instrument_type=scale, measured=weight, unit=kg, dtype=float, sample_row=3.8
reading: 56
